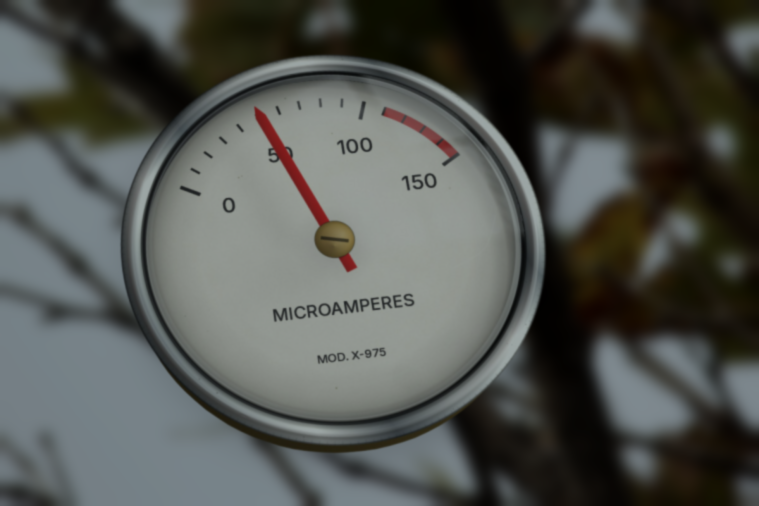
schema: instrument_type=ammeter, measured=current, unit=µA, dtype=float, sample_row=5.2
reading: 50
